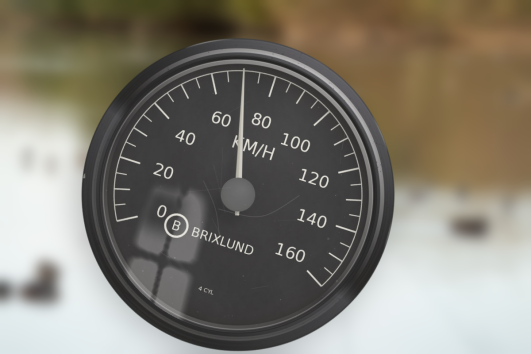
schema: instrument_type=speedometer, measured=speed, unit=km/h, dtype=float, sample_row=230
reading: 70
